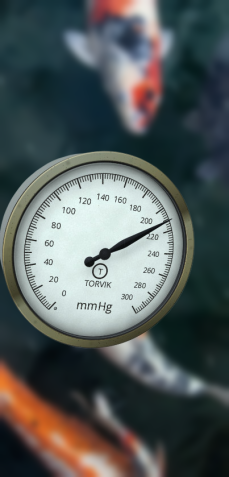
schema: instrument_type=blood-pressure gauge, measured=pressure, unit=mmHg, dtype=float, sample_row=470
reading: 210
